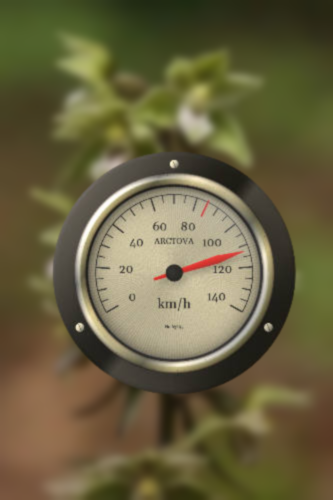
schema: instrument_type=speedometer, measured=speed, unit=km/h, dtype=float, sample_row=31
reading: 112.5
